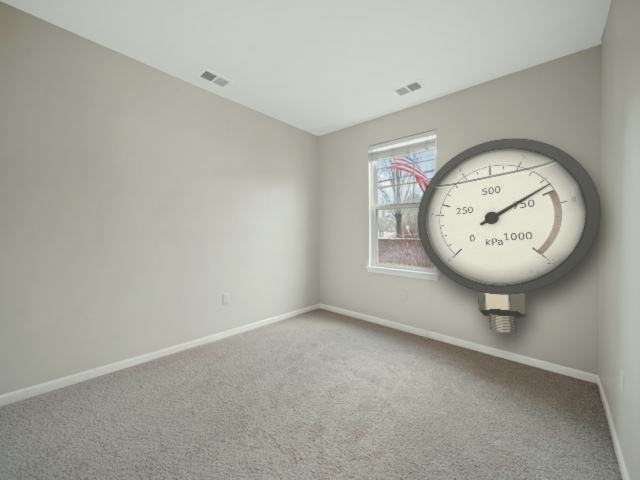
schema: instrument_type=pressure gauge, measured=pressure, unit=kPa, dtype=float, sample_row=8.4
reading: 725
